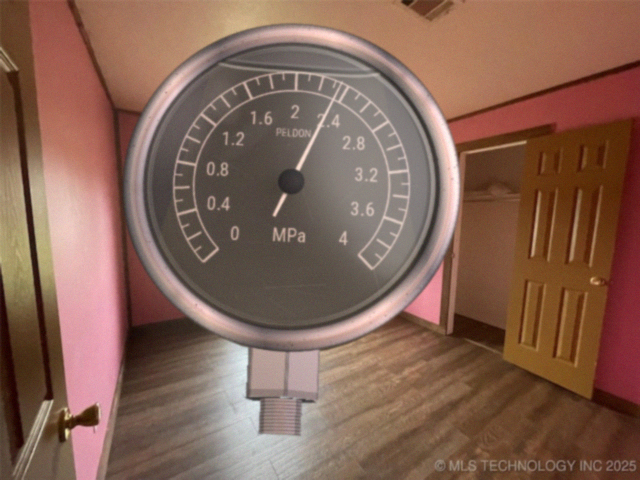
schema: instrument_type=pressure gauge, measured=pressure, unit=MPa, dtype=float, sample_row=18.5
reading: 2.35
